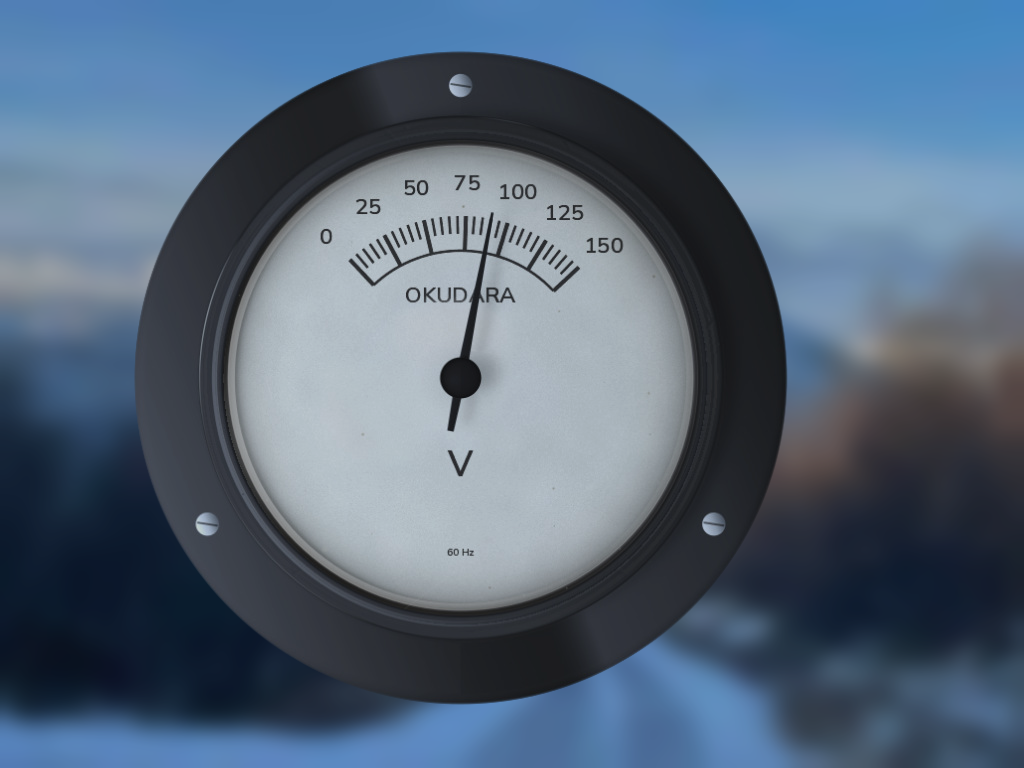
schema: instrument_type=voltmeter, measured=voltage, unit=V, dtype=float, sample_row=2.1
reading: 90
